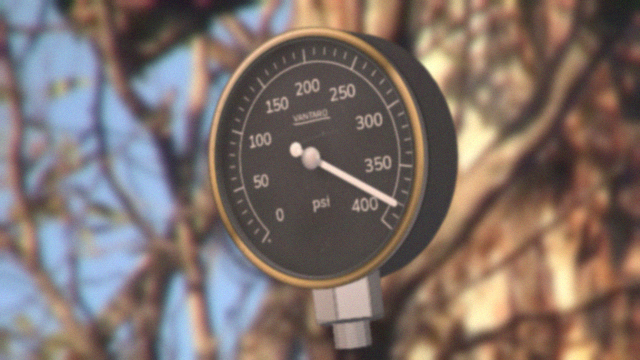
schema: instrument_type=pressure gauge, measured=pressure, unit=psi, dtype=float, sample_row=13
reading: 380
